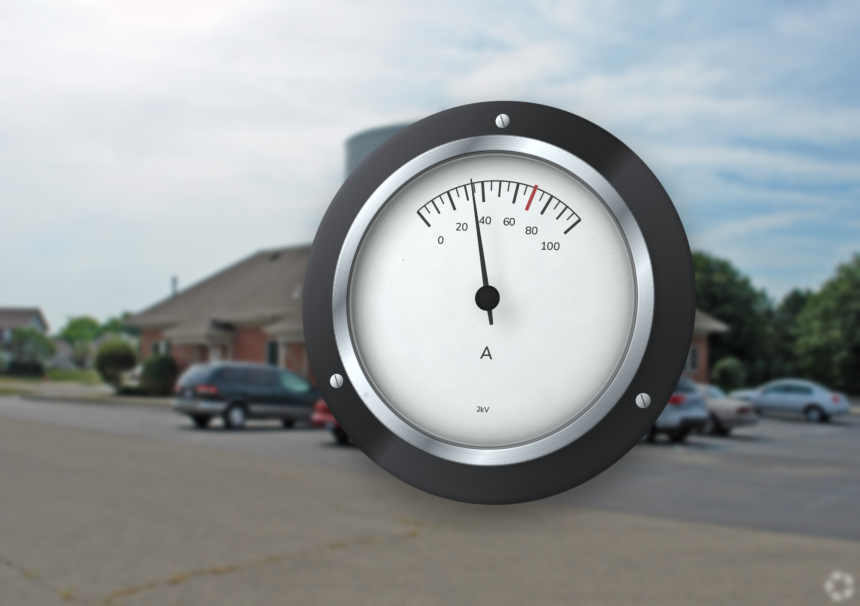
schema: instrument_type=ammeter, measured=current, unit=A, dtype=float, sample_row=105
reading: 35
